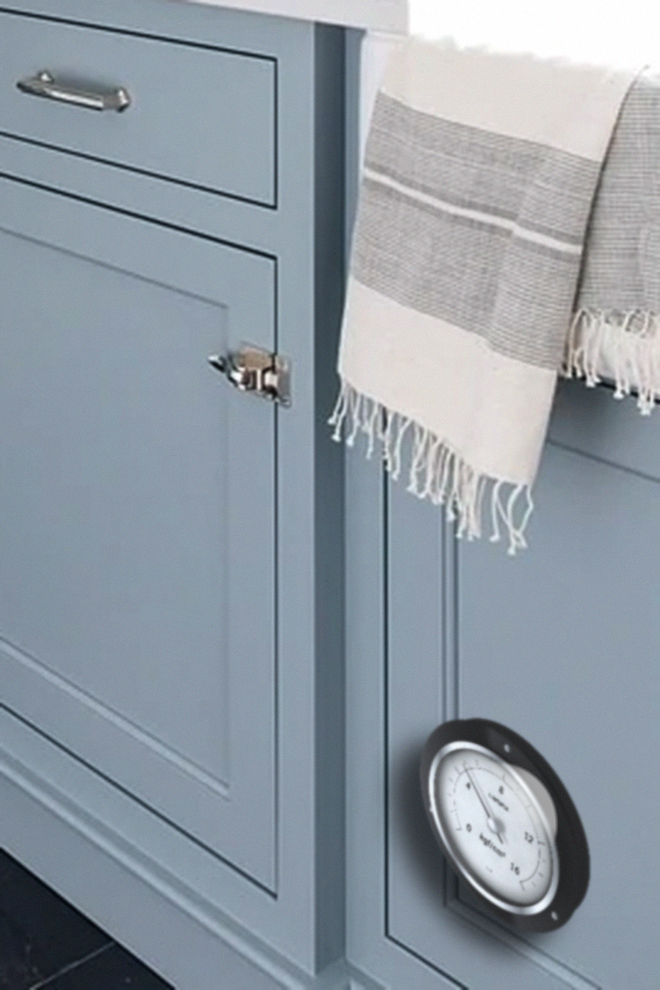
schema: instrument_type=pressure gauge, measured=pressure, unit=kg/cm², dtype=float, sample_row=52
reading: 5
